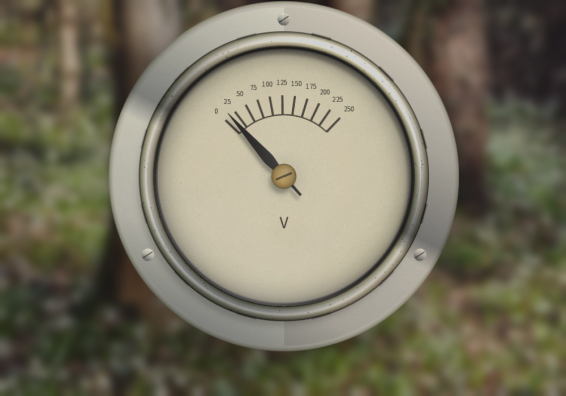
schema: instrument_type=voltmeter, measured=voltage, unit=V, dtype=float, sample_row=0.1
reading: 12.5
